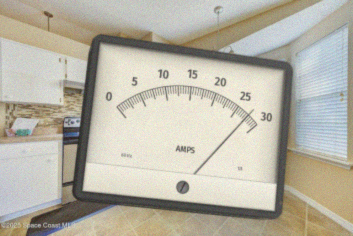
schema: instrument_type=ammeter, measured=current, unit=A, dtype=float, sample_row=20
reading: 27.5
